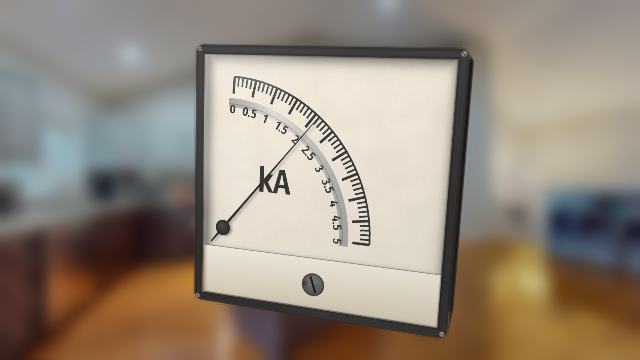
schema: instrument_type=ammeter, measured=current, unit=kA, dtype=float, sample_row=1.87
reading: 2.1
